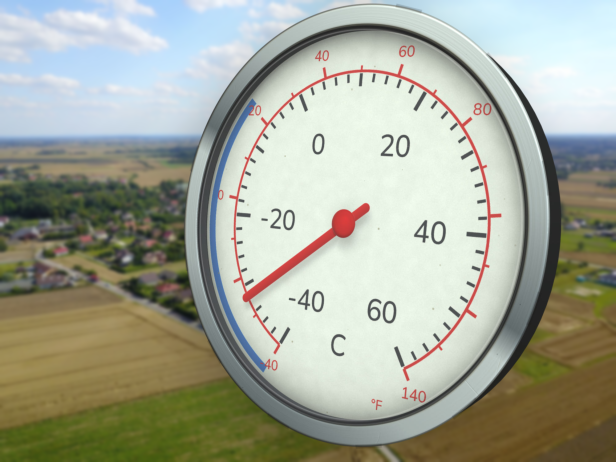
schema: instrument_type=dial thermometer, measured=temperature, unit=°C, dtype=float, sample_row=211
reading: -32
